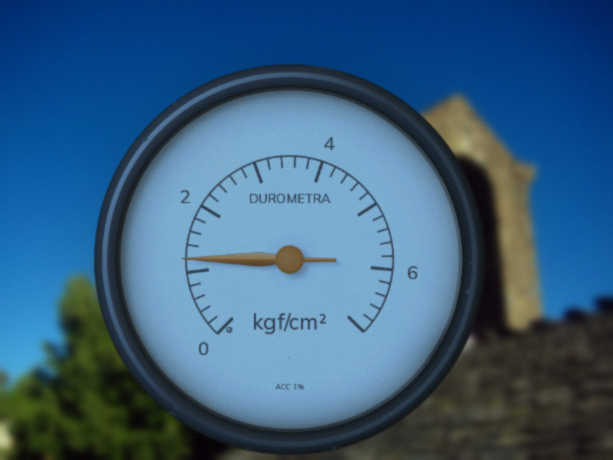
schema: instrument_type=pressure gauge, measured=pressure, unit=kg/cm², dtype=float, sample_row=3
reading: 1.2
